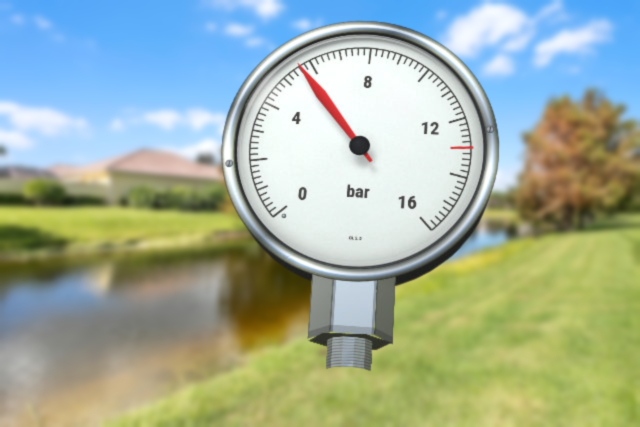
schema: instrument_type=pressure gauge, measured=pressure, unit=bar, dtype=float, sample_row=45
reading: 5.6
